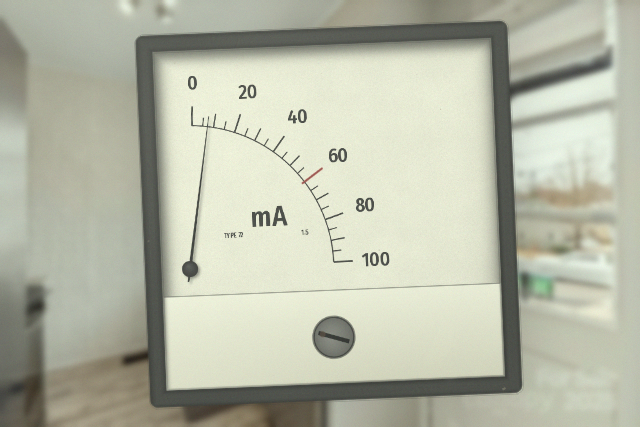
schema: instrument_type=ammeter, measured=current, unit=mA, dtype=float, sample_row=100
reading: 7.5
